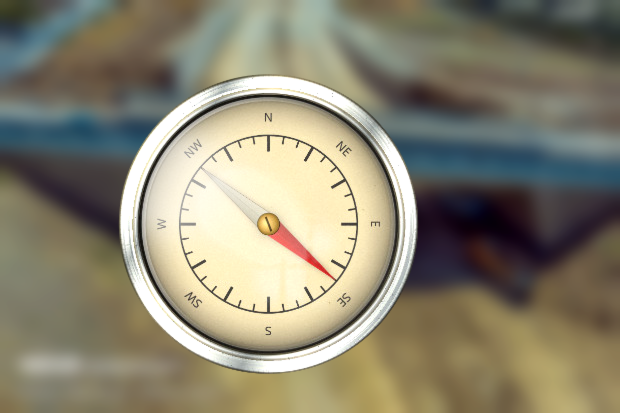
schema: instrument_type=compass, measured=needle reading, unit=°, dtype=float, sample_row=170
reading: 130
